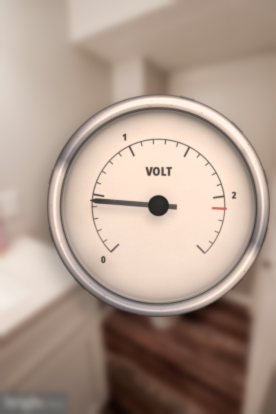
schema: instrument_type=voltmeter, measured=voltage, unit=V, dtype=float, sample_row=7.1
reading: 0.45
